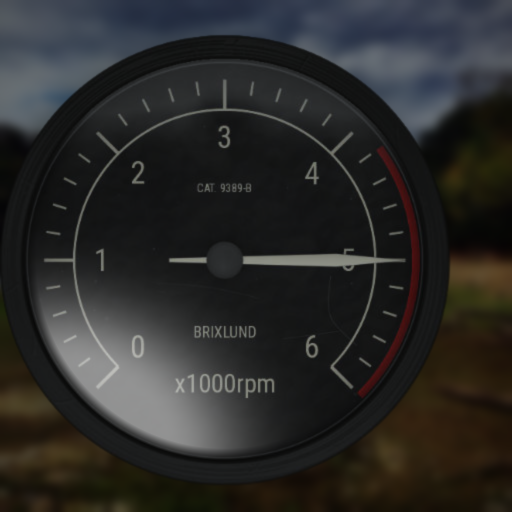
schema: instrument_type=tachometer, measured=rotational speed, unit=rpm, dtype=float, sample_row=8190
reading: 5000
